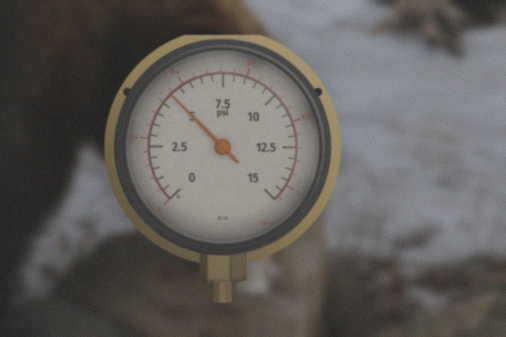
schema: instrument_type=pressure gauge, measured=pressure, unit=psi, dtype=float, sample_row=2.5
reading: 5
